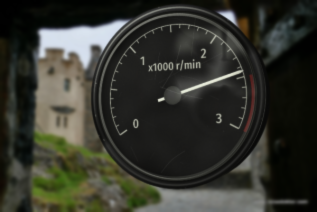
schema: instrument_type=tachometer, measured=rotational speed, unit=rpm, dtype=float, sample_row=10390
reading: 2450
